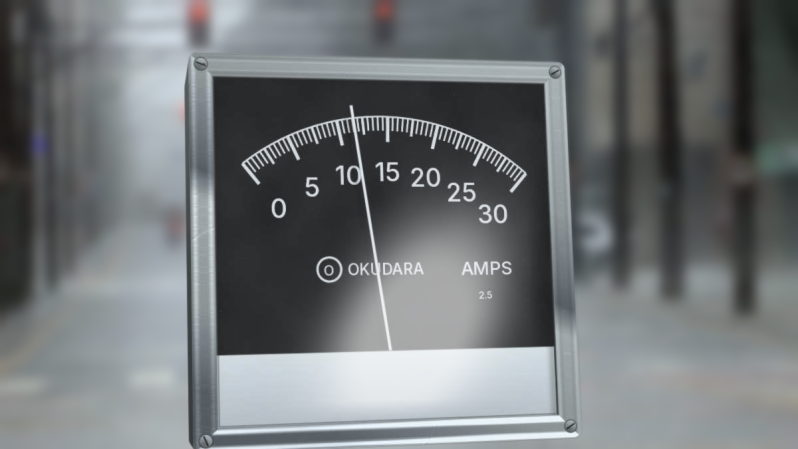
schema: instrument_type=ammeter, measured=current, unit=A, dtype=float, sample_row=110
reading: 11.5
